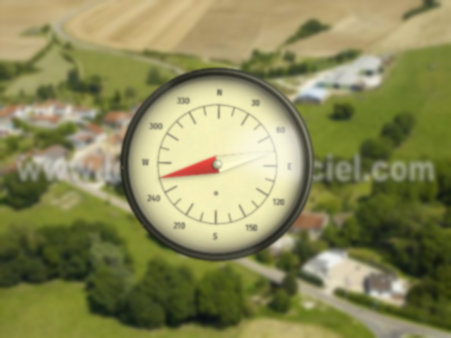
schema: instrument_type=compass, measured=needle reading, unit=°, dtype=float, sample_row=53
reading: 255
